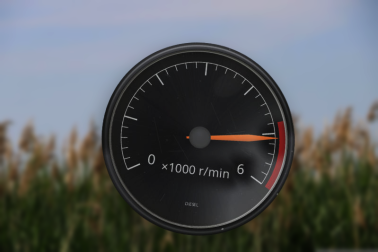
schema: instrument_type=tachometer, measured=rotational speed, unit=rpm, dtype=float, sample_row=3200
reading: 5100
